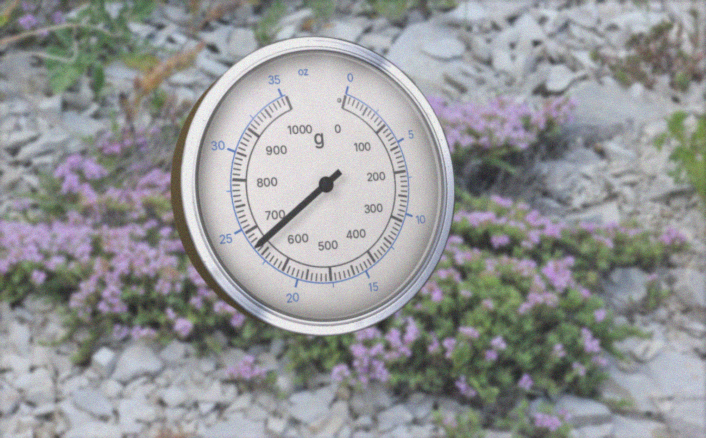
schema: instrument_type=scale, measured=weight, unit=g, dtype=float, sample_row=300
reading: 670
